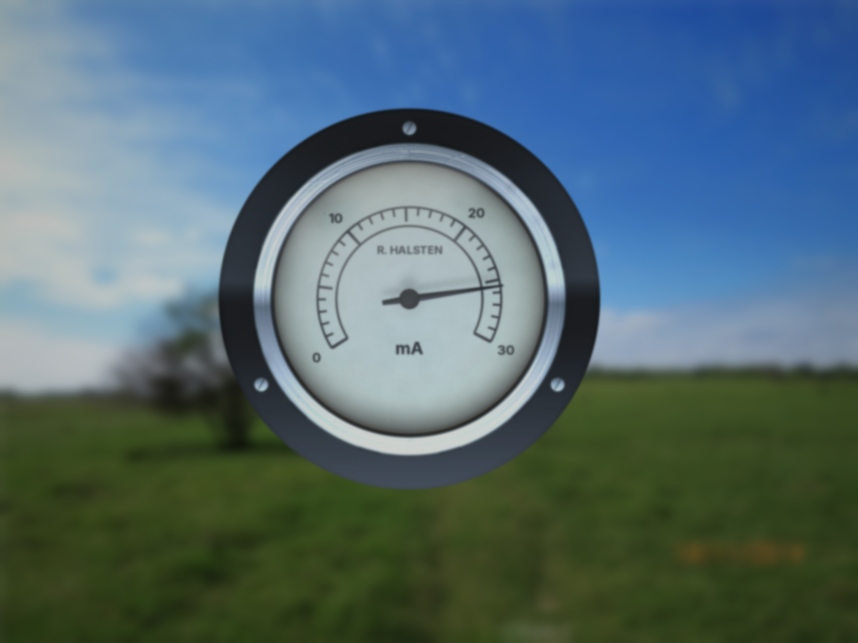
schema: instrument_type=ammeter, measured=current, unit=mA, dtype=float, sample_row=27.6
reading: 25.5
